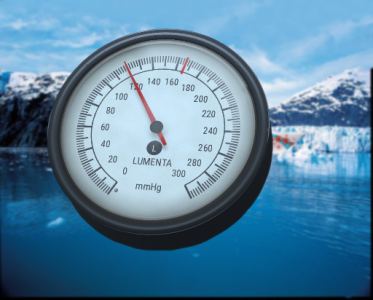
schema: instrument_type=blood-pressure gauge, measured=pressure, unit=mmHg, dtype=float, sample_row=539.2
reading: 120
